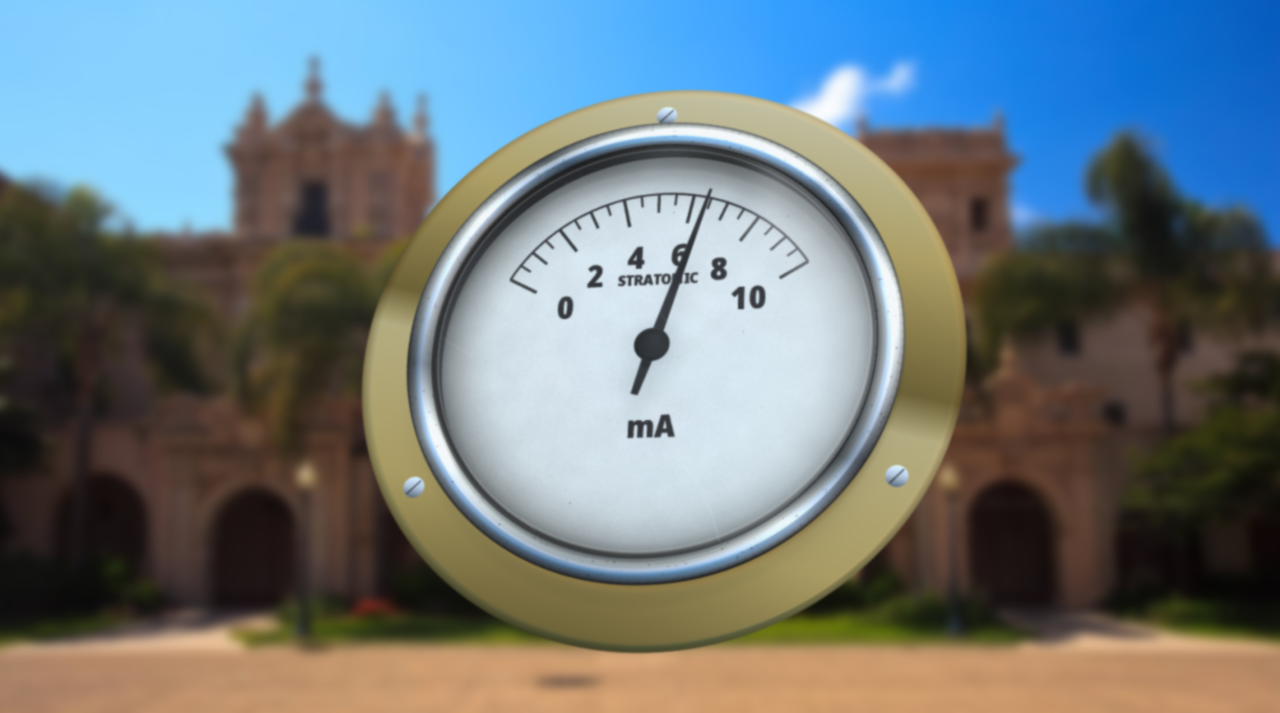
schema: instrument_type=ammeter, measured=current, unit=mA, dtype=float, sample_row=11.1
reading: 6.5
